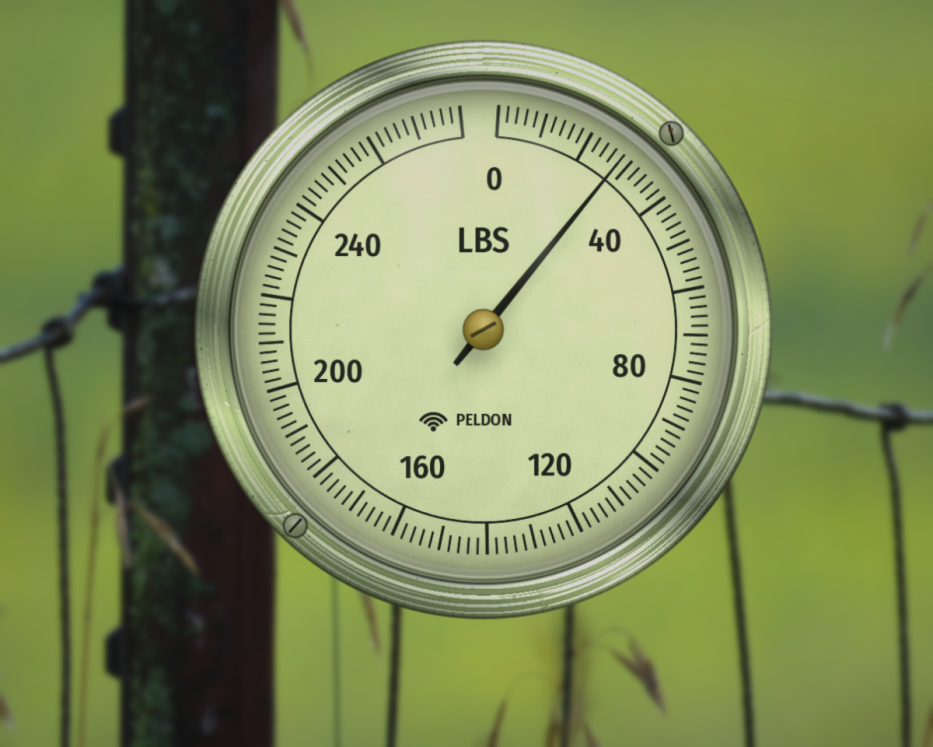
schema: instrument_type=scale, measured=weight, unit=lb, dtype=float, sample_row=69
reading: 28
